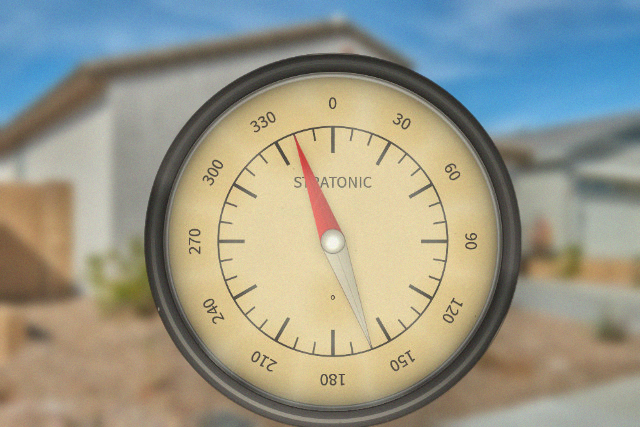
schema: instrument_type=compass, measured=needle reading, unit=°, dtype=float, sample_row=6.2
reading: 340
